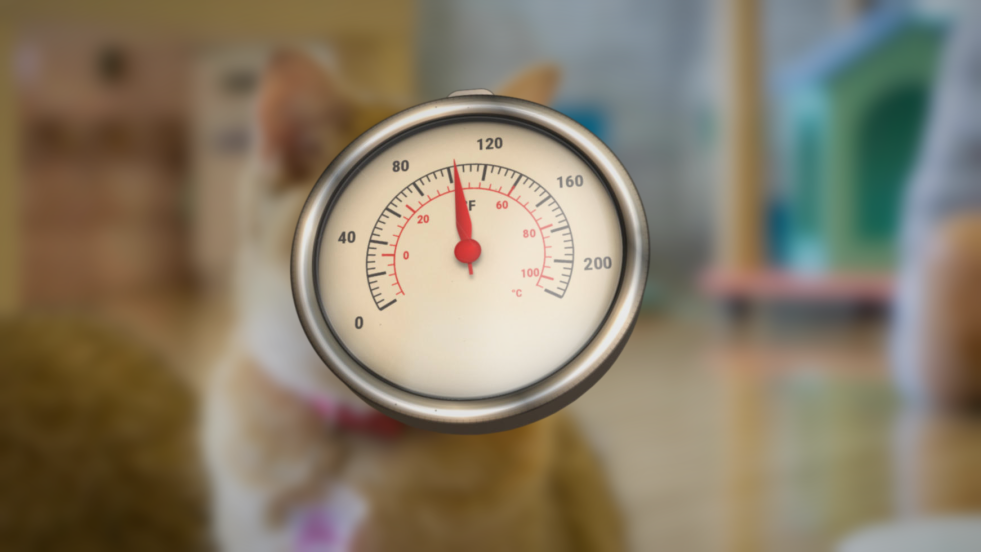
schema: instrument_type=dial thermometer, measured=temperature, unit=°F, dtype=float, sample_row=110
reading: 104
